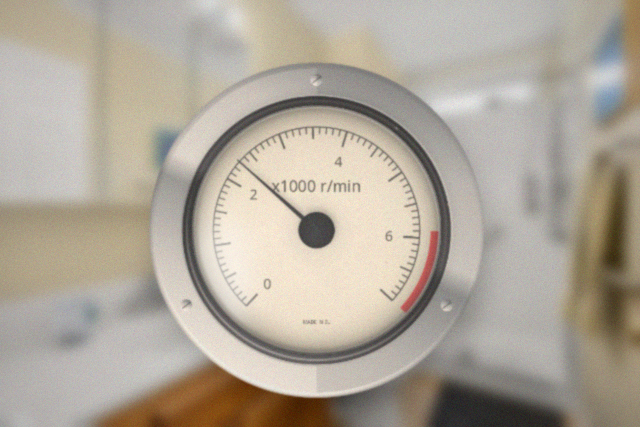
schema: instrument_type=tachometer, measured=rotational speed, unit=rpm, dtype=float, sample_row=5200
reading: 2300
